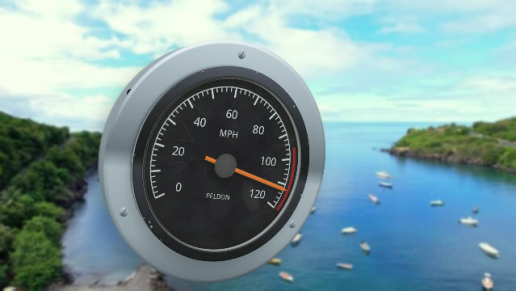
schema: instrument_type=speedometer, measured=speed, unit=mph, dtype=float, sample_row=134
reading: 112
